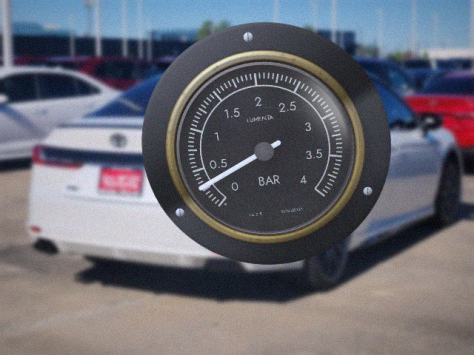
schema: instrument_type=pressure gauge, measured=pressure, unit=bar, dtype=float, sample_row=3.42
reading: 0.3
